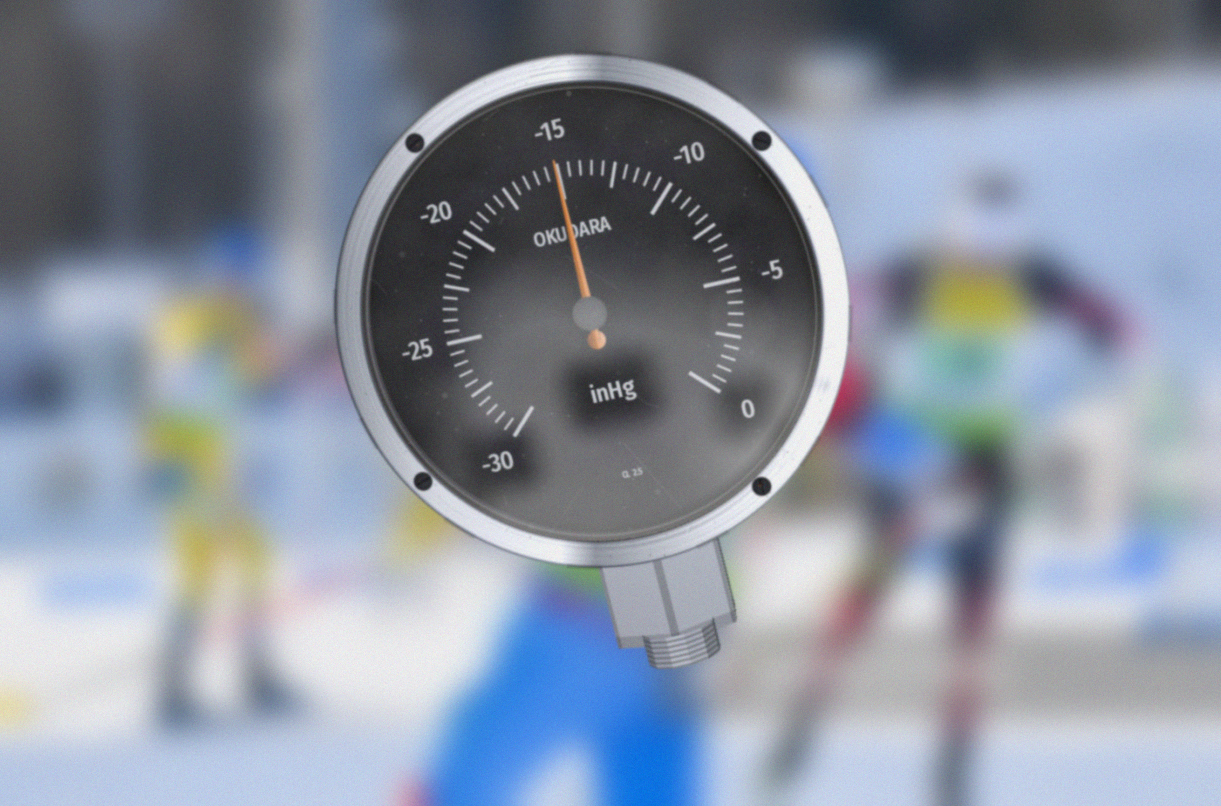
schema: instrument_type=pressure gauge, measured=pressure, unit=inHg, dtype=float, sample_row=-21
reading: -15
